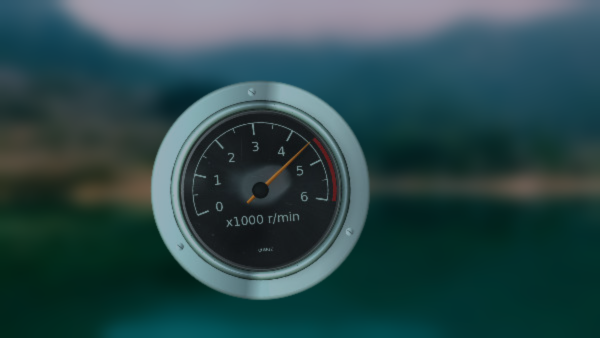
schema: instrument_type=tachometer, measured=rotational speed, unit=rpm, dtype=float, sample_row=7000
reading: 4500
